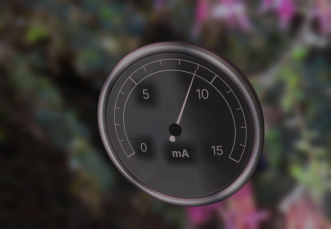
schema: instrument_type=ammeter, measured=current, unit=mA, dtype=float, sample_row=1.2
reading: 9
